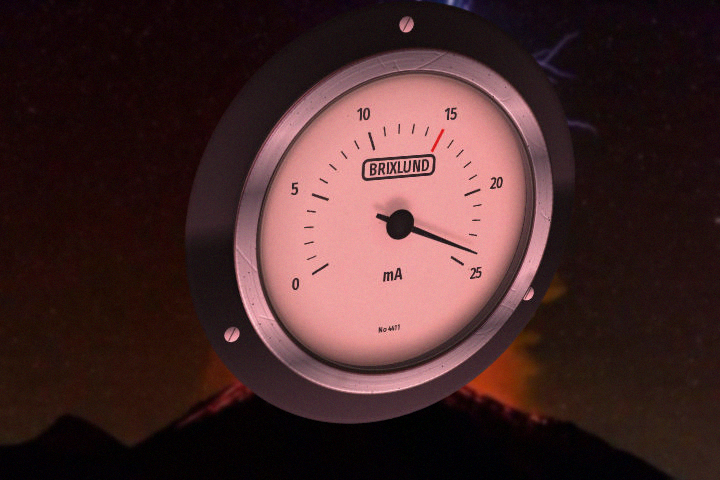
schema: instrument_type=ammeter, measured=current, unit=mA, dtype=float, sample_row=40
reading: 24
